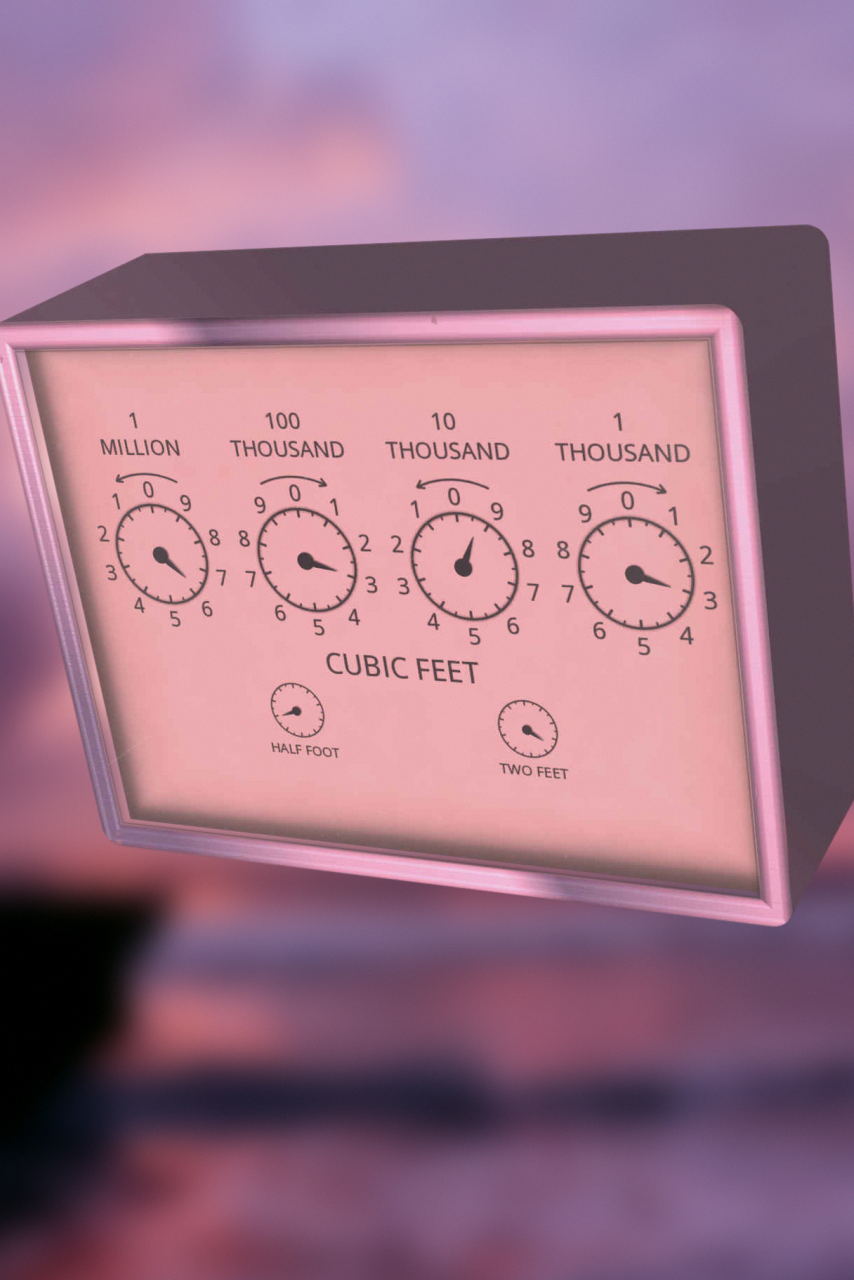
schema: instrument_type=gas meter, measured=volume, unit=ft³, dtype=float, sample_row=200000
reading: 629300
